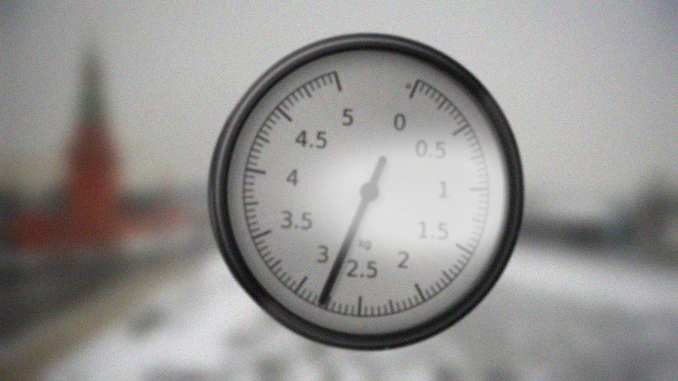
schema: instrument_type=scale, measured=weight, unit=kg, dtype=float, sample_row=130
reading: 2.8
